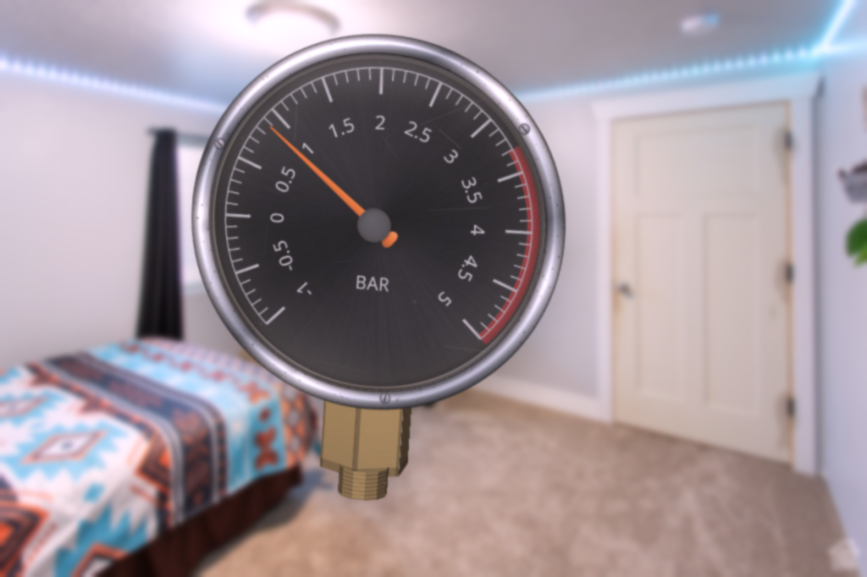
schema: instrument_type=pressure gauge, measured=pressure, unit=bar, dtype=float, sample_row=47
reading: 0.9
